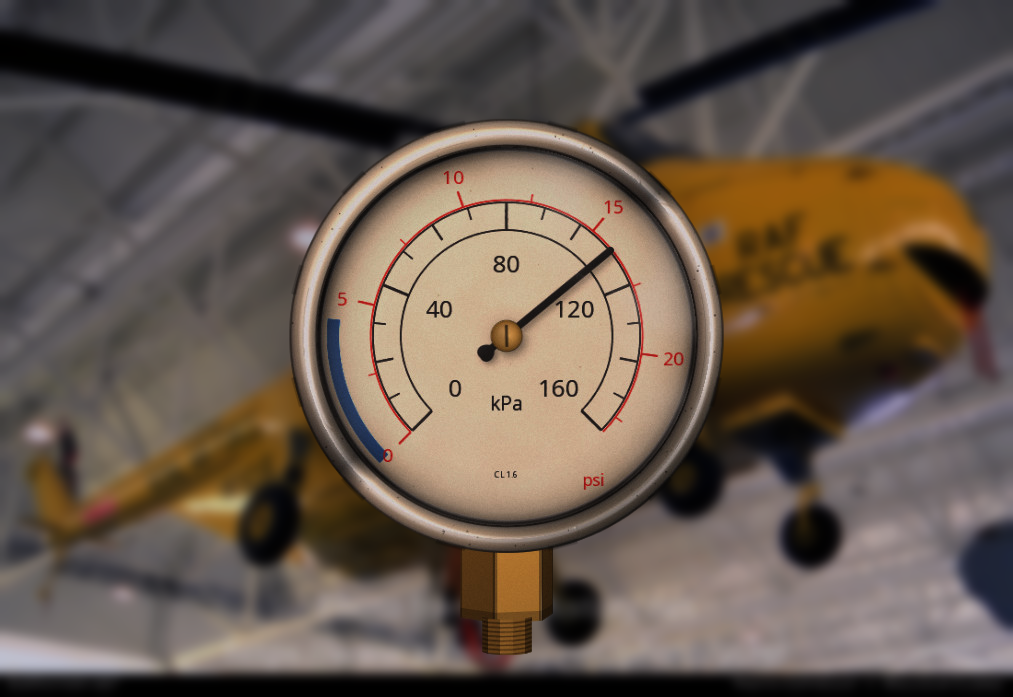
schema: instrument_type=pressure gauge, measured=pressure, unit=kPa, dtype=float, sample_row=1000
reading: 110
